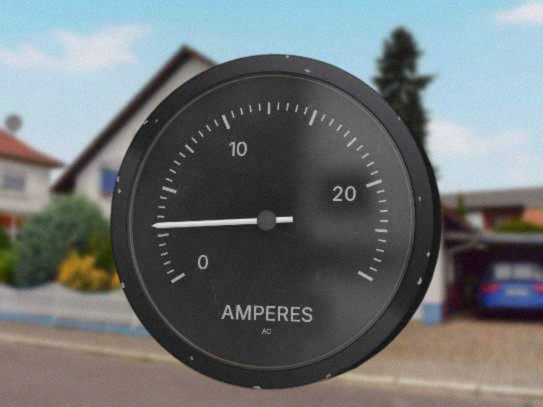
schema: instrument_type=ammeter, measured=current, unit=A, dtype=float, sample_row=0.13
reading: 3
